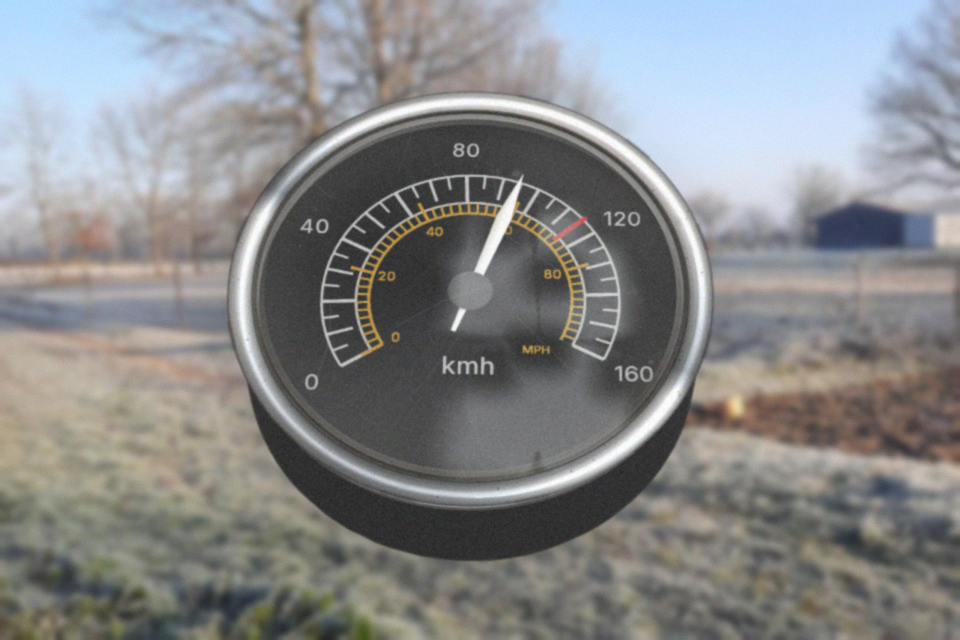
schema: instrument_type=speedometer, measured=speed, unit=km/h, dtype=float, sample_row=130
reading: 95
